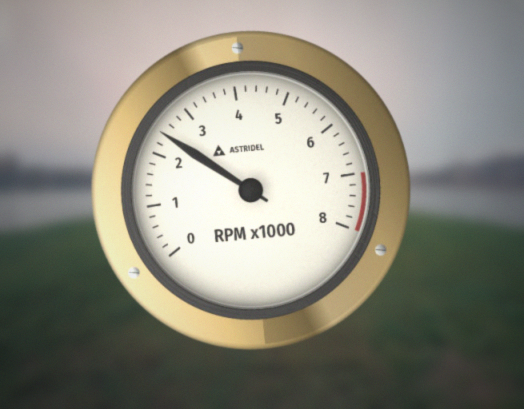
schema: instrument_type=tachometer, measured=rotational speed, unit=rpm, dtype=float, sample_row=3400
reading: 2400
